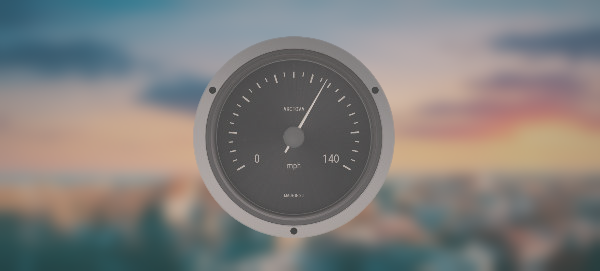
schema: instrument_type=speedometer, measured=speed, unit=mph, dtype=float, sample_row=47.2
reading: 87.5
